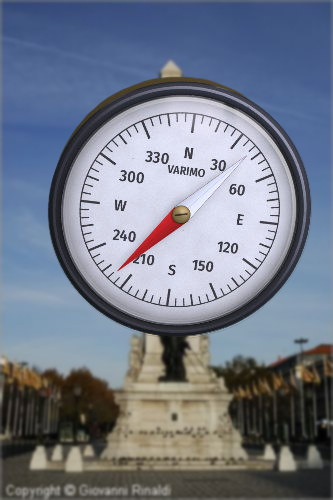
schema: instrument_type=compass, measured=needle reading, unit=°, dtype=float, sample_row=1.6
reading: 220
